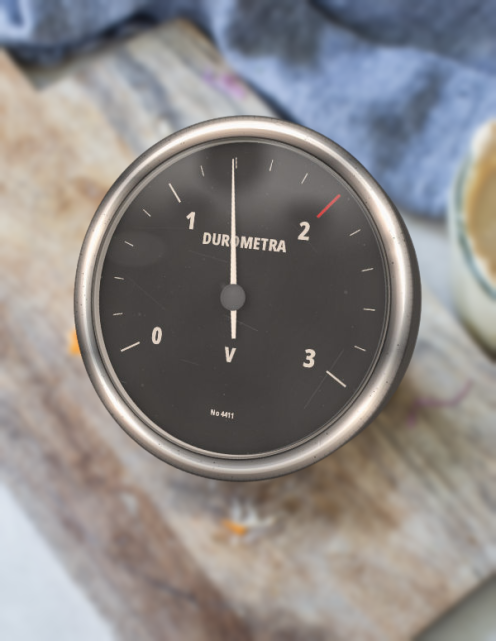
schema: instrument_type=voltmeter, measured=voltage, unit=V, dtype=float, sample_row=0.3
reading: 1.4
